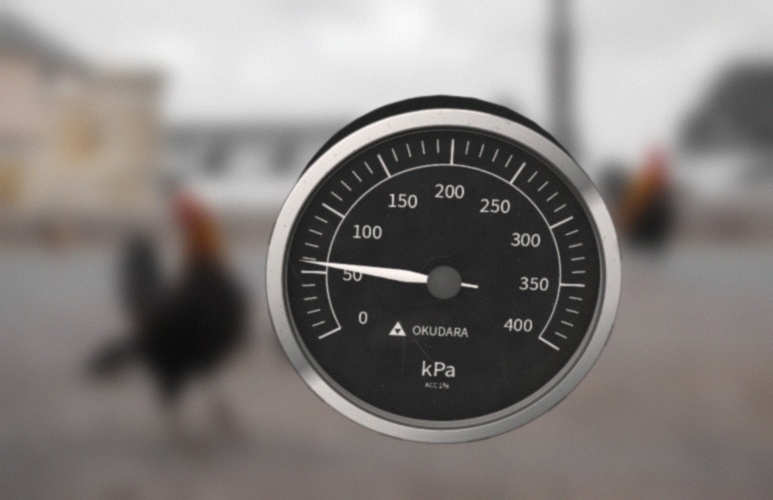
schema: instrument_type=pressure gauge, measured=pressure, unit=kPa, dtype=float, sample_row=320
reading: 60
